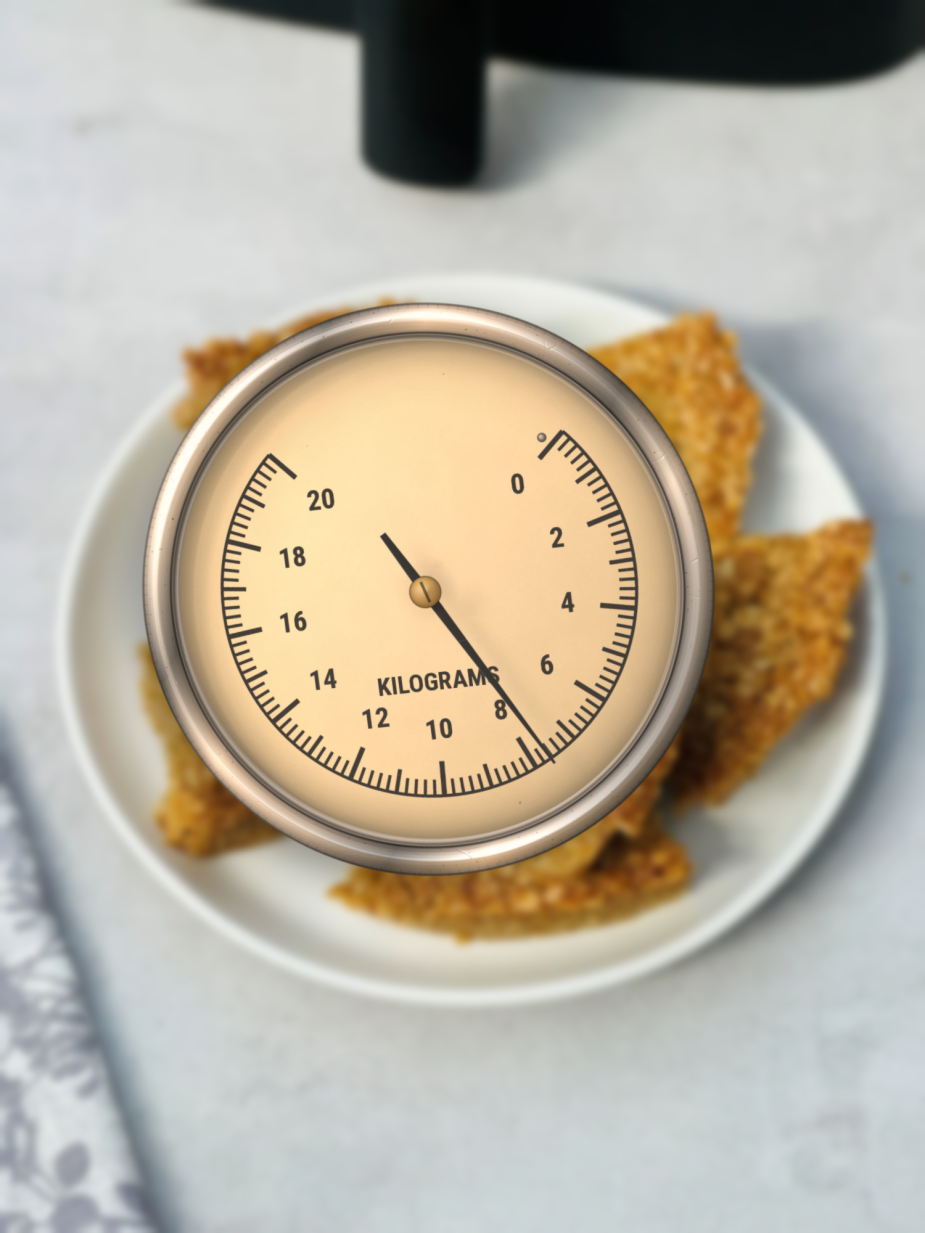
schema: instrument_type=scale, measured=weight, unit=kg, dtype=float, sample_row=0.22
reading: 7.6
